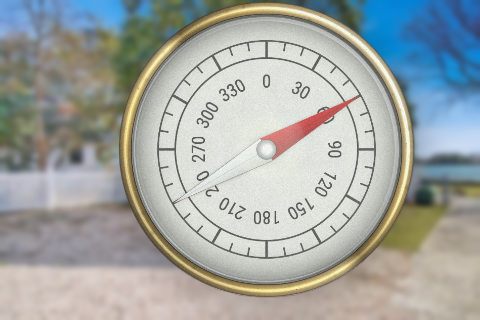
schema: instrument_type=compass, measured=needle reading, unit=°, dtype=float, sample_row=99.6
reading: 60
